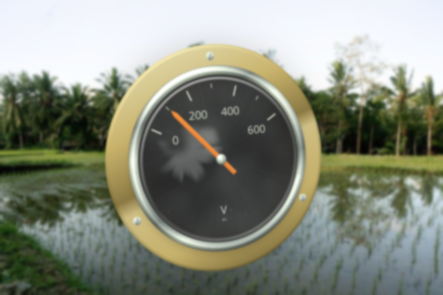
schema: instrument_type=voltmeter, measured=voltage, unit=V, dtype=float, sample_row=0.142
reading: 100
